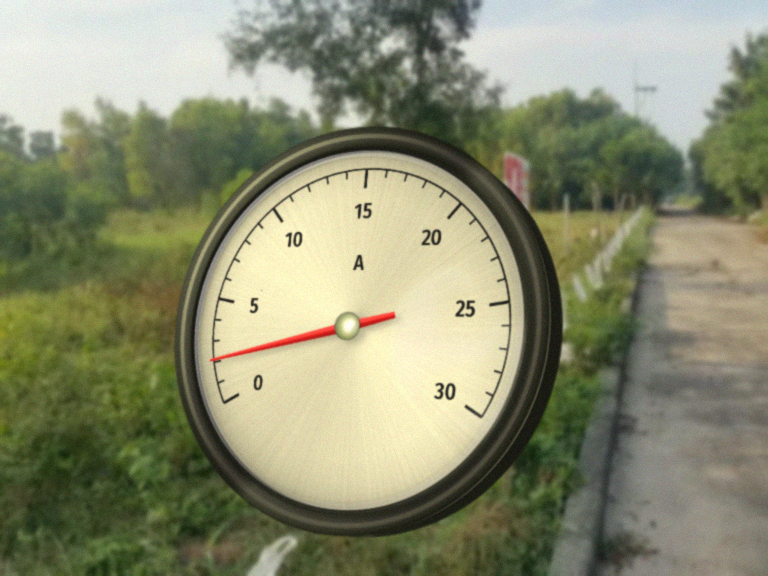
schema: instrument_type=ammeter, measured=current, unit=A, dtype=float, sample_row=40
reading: 2
